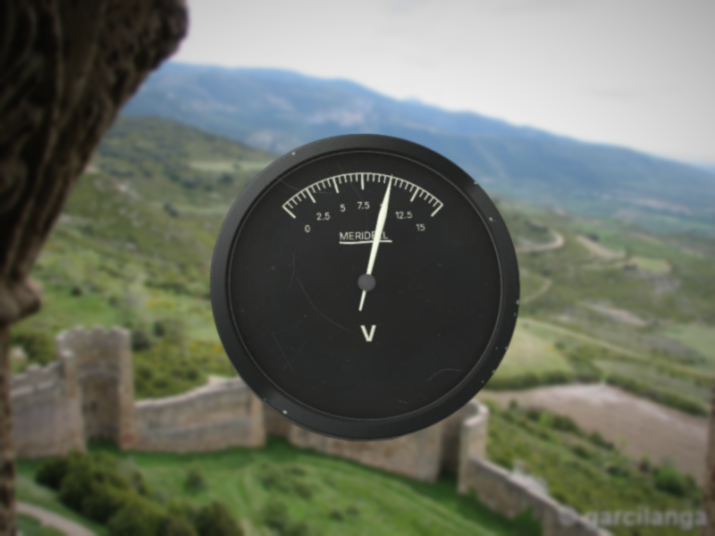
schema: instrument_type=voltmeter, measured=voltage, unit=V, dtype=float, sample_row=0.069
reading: 10
